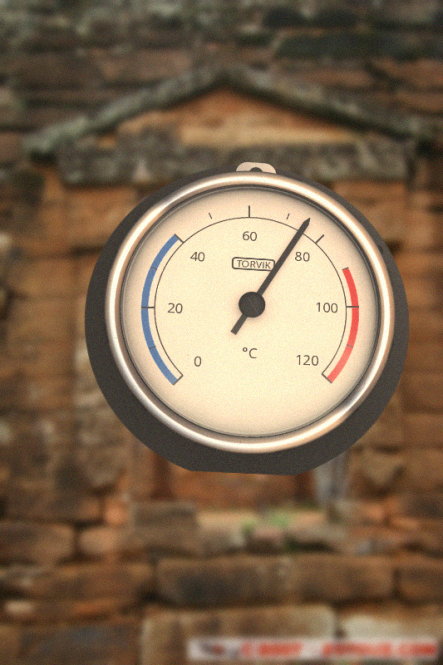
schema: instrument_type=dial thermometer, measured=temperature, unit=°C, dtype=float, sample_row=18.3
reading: 75
